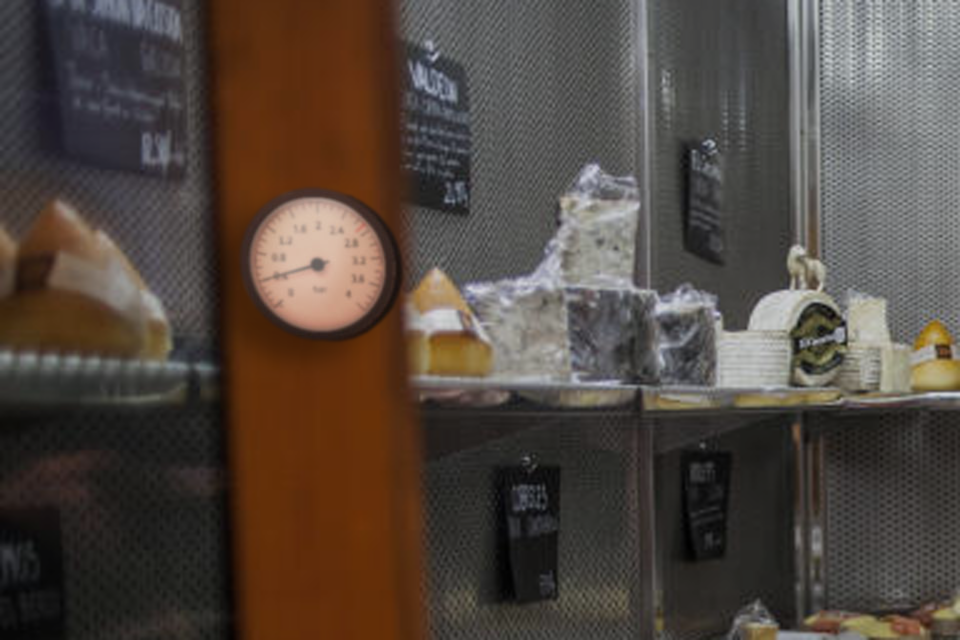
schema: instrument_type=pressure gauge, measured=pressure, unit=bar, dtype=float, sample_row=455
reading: 0.4
